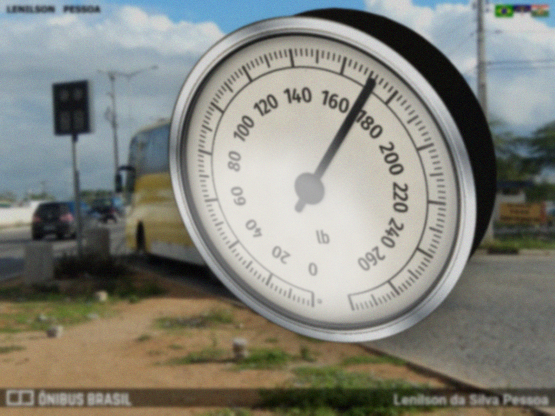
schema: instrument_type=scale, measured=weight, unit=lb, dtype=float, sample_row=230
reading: 172
